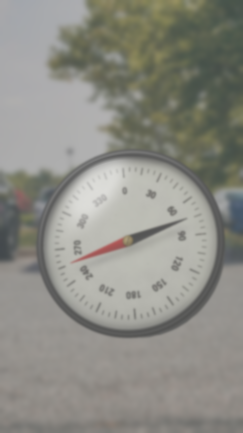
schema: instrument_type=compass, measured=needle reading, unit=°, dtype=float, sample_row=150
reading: 255
